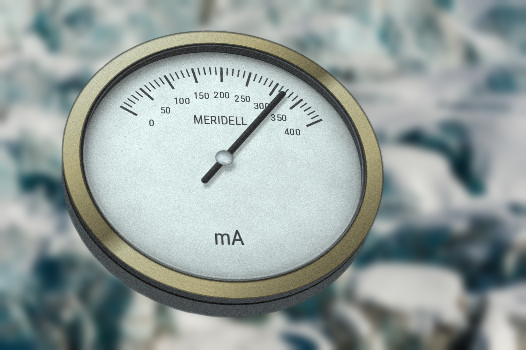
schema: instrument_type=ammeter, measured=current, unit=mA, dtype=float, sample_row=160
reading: 320
